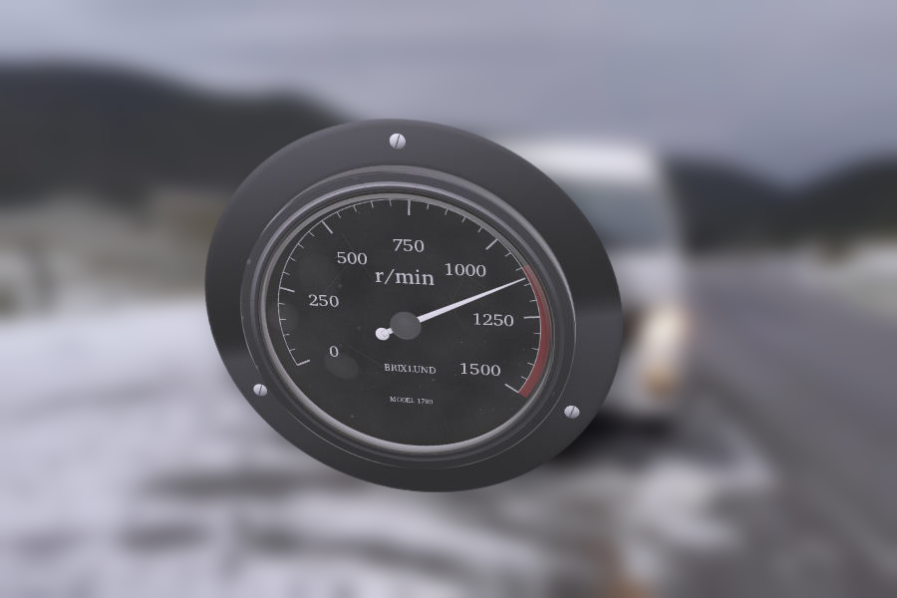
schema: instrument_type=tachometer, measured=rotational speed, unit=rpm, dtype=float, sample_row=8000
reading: 1125
